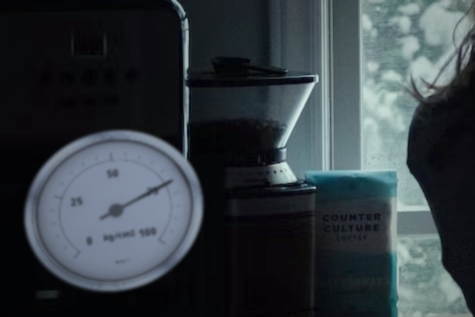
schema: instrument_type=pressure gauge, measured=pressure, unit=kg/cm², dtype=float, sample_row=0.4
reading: 75
